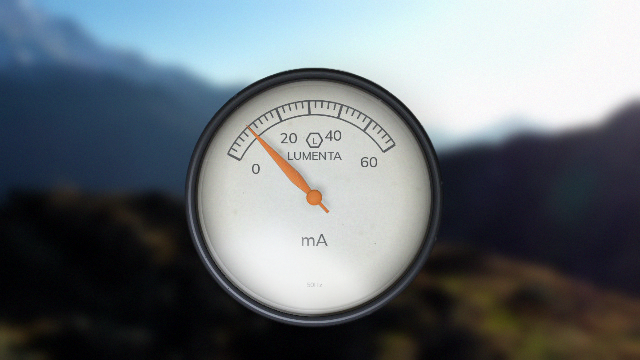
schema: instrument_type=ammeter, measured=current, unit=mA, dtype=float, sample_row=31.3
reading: 10
